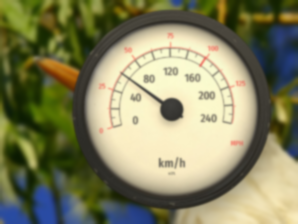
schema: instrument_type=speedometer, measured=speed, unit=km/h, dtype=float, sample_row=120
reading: 60
